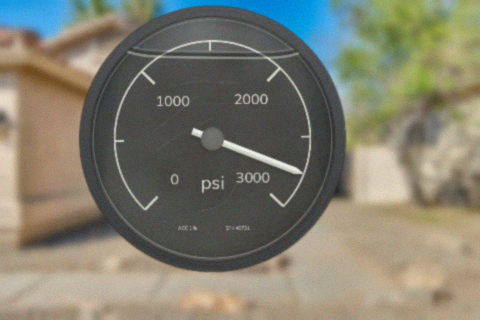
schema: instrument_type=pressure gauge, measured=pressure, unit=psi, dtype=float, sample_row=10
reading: 2750
